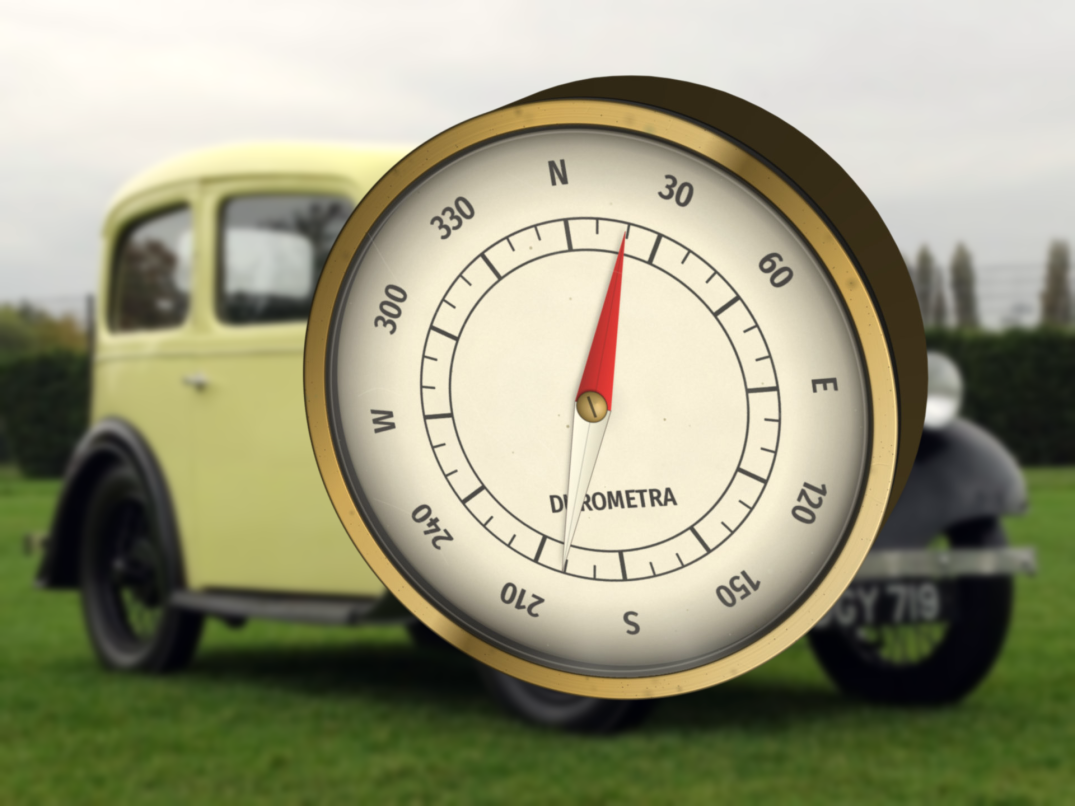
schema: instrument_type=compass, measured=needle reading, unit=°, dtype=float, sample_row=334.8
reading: 20
